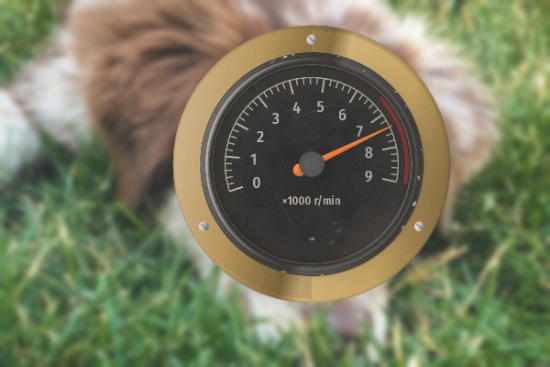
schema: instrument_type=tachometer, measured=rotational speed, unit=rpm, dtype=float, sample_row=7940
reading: 7400
